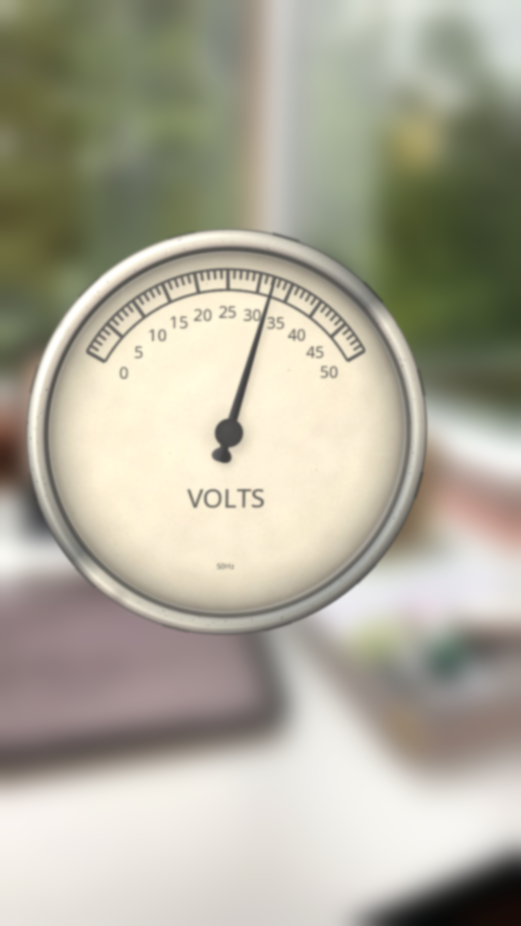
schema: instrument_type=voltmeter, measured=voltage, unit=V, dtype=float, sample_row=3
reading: 32
